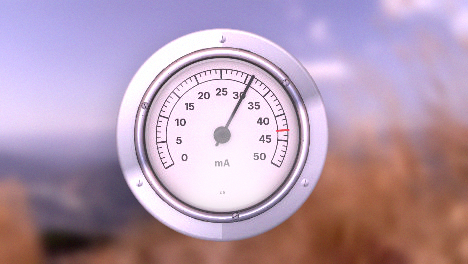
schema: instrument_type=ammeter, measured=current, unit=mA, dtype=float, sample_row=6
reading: 31
